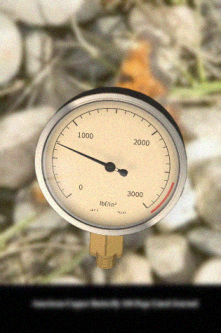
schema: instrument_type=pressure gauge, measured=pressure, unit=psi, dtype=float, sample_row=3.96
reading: 700
